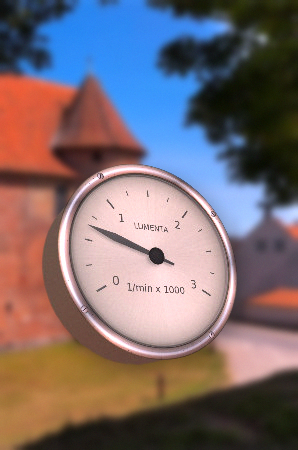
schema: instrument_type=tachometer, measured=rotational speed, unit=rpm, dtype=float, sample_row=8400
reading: 625
